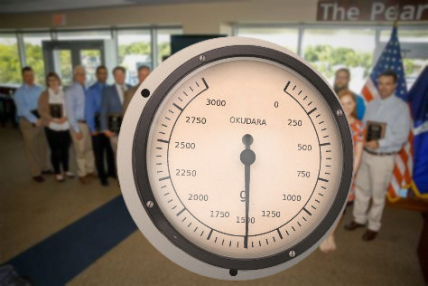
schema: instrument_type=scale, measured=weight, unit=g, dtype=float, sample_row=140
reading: 1500
